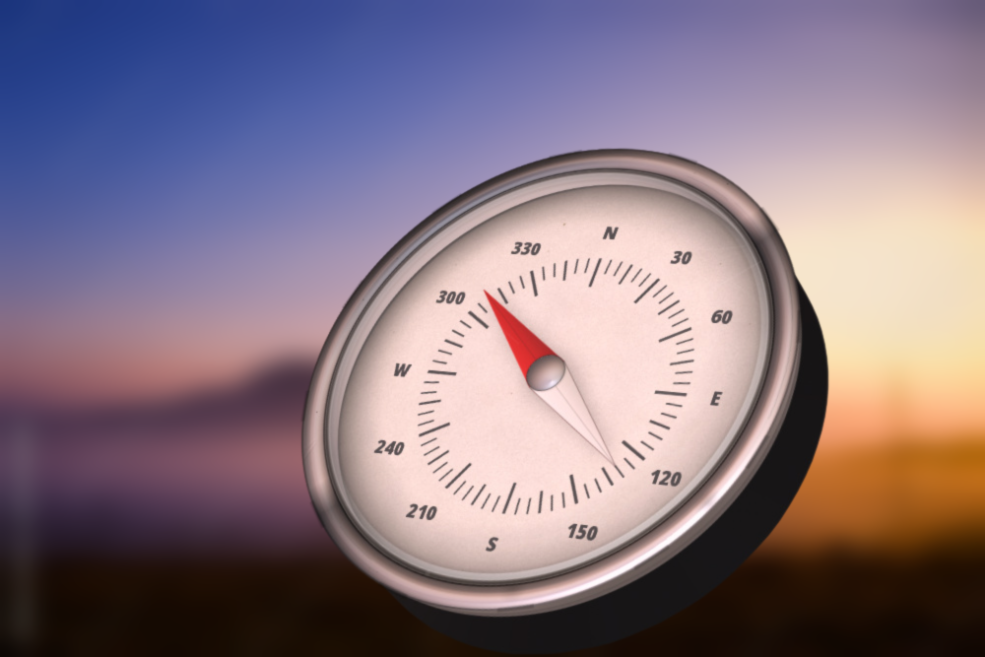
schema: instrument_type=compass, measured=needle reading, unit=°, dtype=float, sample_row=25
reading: 310
